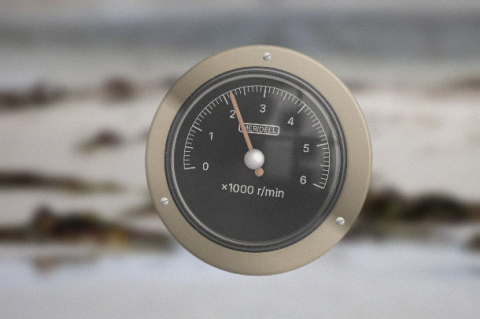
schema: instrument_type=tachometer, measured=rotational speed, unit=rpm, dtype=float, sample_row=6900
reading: 2200
